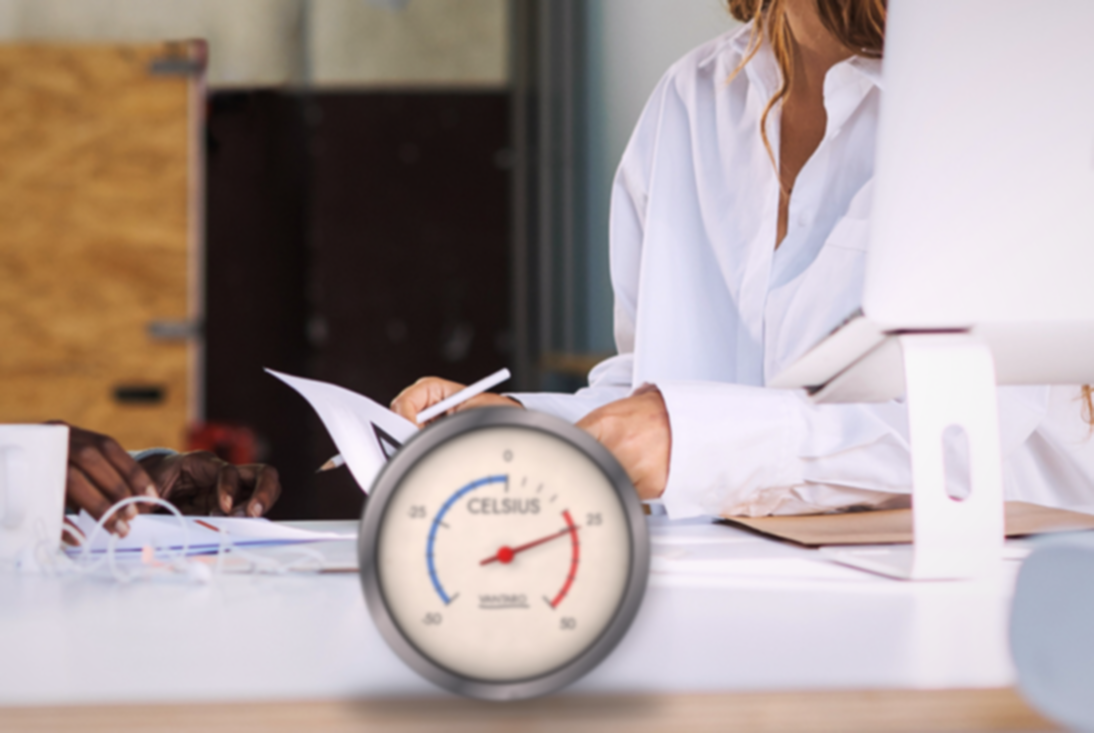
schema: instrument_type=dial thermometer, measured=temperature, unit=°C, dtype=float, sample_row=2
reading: 25
